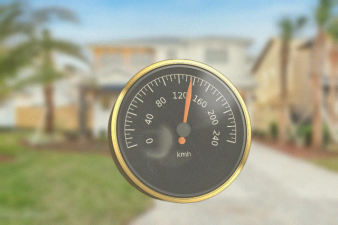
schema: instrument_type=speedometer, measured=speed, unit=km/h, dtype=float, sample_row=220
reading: 135
